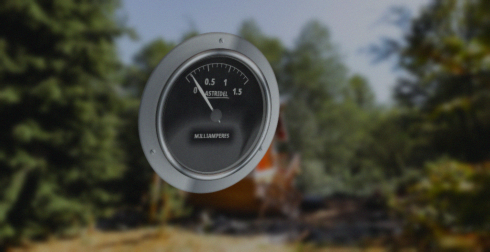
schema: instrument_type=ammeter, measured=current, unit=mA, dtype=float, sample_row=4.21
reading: 0.1
